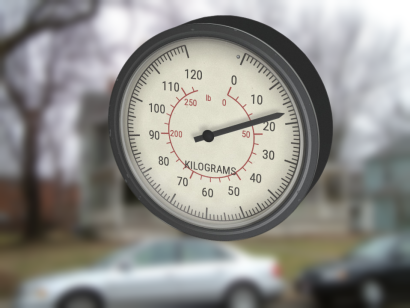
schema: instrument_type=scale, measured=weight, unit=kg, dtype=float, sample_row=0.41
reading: 17
